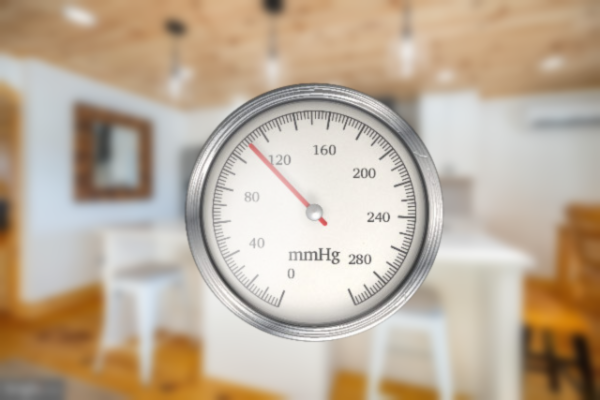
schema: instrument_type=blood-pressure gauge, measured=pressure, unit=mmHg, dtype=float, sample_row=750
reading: 110
